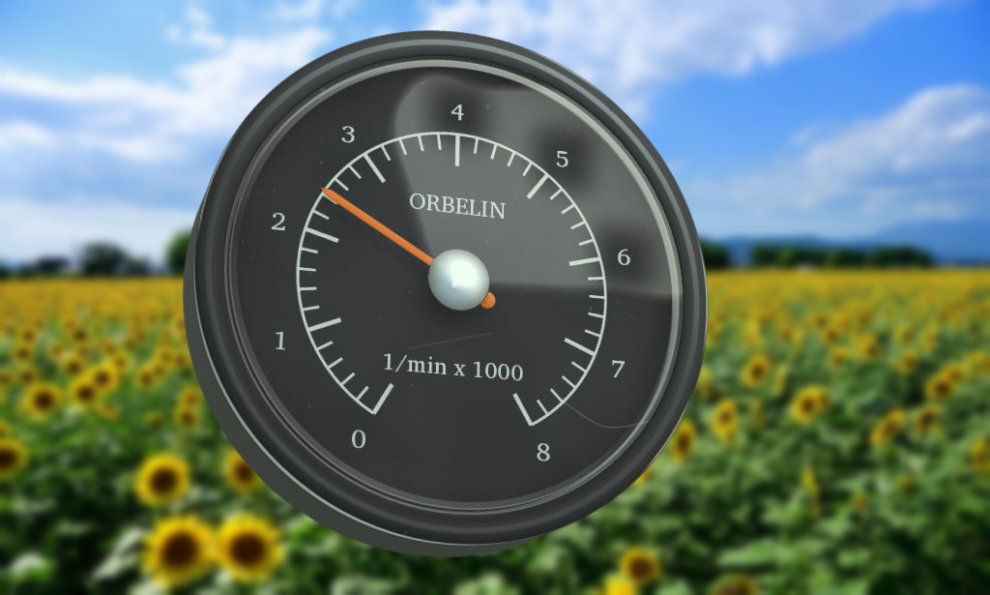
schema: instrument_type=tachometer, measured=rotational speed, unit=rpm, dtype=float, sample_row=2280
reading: 2400
